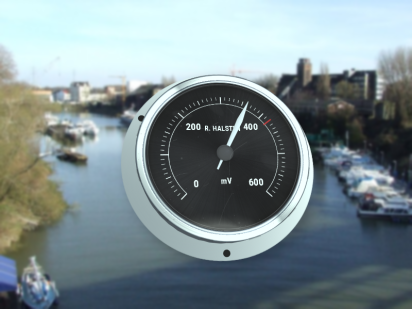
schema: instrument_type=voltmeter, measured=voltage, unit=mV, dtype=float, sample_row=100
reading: 360
